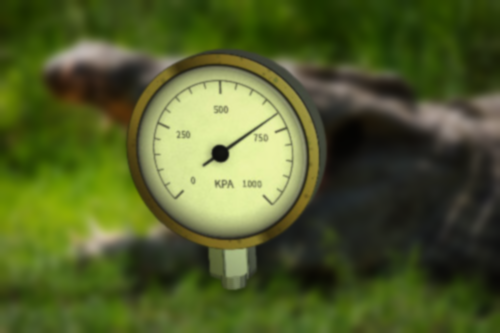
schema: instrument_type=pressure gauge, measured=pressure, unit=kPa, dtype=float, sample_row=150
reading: 700
